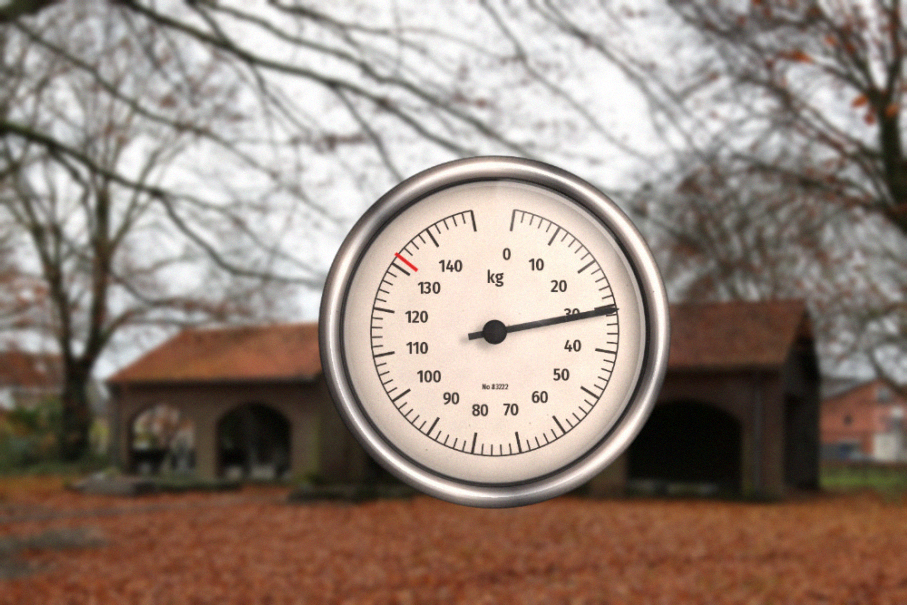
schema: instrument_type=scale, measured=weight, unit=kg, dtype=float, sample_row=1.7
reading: 31
